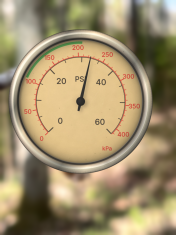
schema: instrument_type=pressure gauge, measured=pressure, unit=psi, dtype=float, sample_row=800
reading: 32.5
